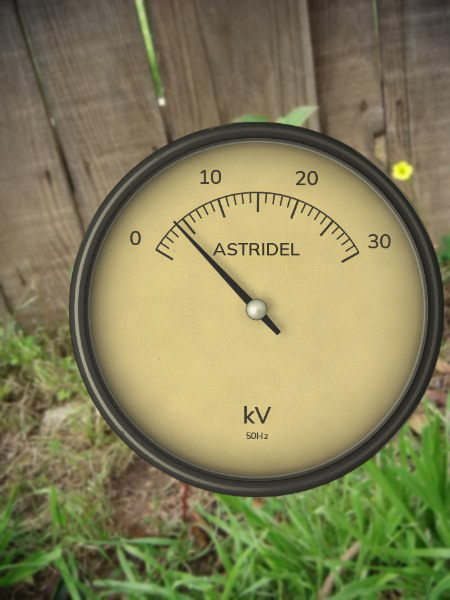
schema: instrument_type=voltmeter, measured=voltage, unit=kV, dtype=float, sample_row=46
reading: 4
